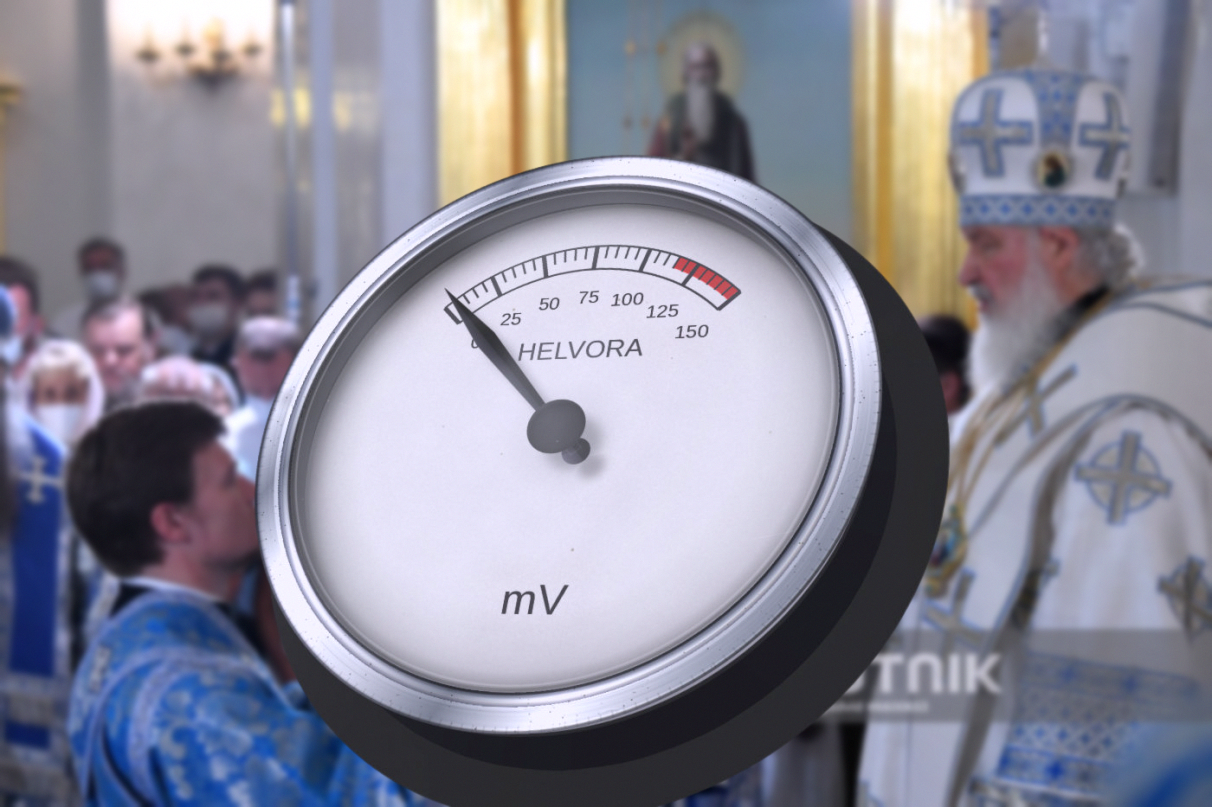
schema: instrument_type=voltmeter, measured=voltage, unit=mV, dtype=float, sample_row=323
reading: 5
